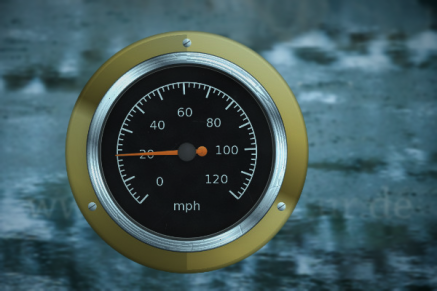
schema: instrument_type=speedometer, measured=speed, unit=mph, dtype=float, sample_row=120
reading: 20
